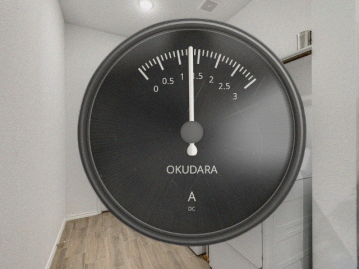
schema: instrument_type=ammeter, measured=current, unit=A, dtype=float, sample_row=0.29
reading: 1.3
